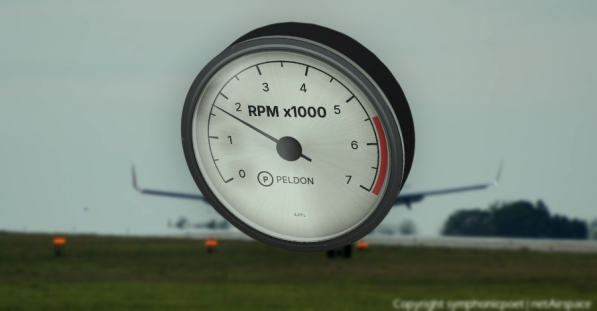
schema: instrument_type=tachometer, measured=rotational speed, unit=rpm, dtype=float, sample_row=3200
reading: 1750
